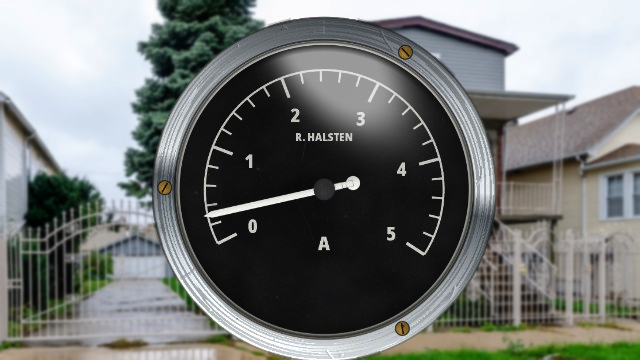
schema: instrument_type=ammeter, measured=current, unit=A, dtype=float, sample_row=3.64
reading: 0.3
